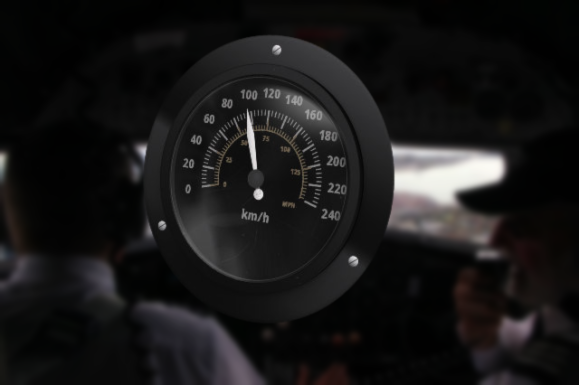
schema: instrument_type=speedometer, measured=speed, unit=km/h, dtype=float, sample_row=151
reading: 100
